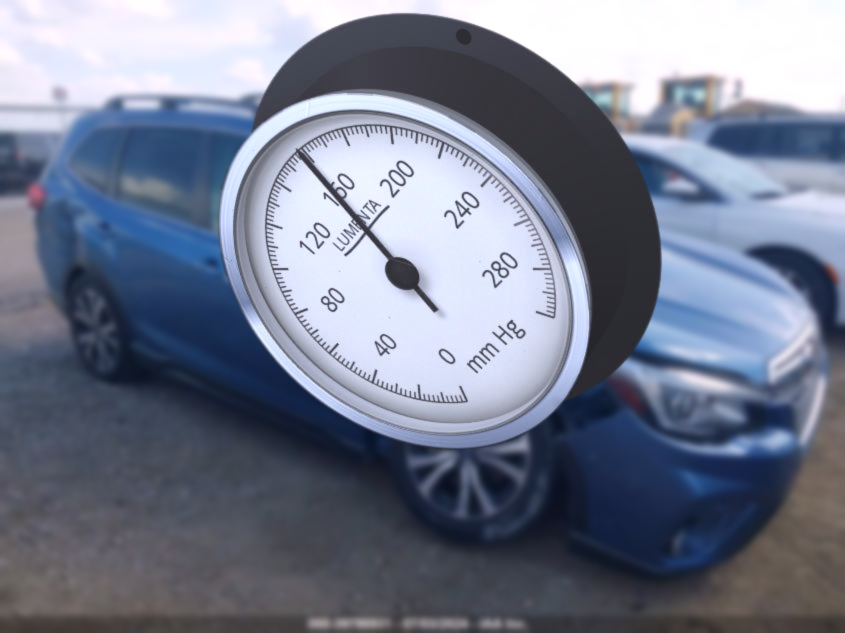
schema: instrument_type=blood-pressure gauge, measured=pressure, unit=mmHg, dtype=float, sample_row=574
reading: 160
